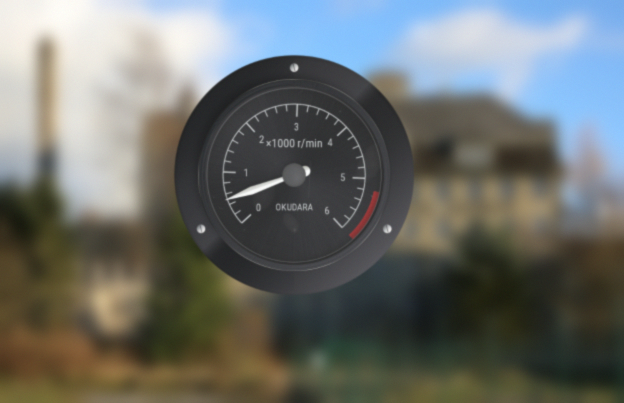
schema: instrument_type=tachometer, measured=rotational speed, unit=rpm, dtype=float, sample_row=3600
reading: 500
